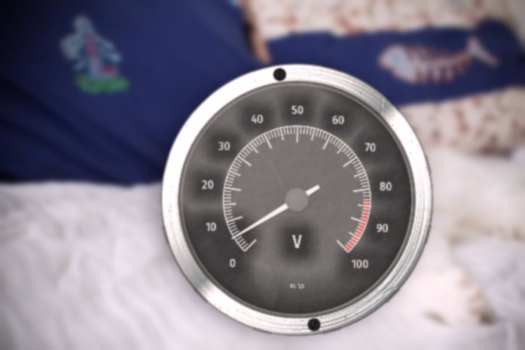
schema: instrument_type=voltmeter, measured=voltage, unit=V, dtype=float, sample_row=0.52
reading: 5
